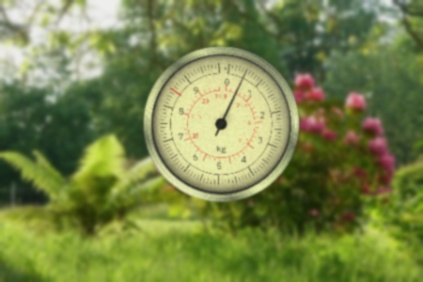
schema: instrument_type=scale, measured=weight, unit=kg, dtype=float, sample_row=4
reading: 0.5
